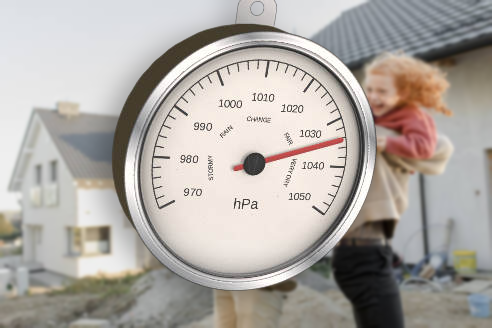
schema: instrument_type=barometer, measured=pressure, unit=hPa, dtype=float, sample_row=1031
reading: 1034
